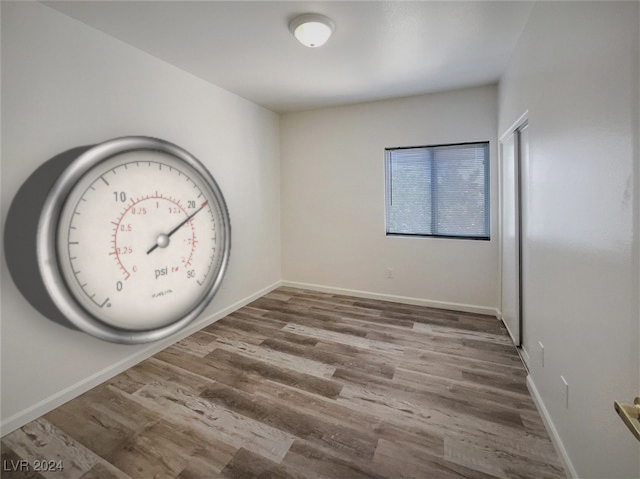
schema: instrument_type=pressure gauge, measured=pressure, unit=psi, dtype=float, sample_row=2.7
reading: 21
